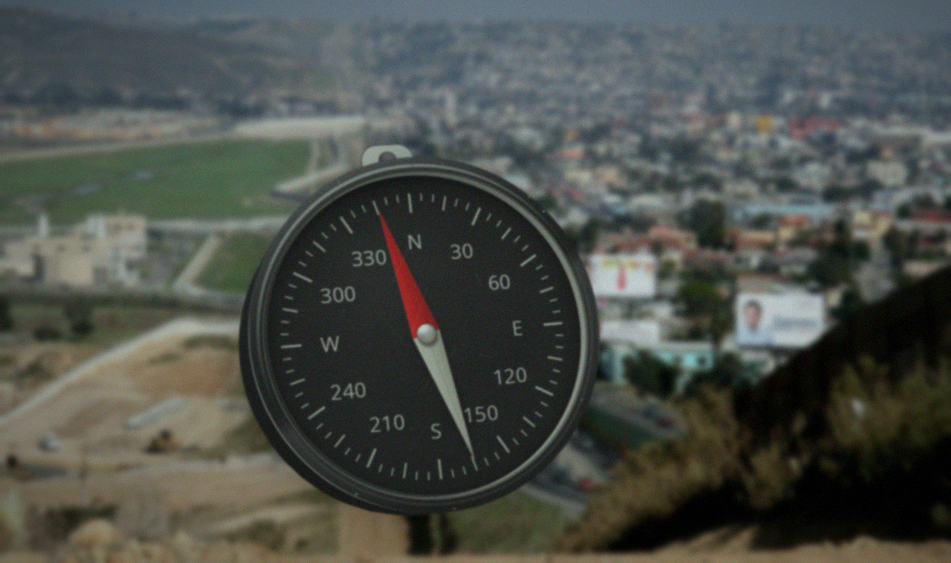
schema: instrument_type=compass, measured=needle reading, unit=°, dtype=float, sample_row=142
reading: 345
